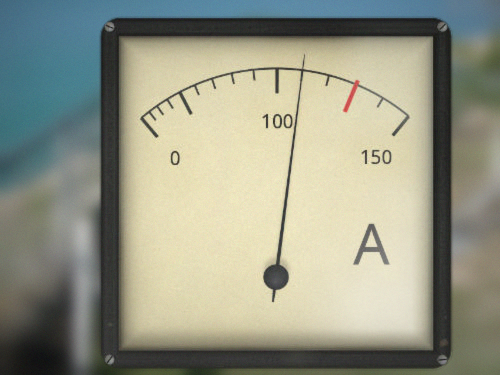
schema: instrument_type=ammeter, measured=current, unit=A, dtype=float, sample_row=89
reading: 110
